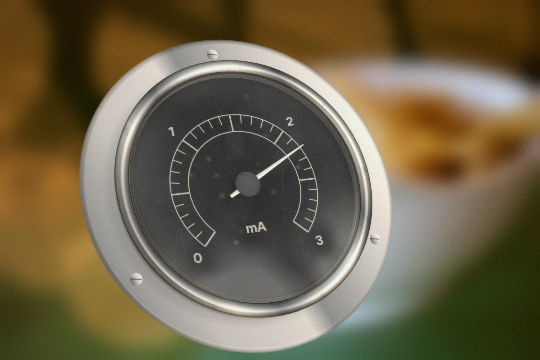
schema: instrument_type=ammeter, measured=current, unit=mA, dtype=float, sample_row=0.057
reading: 2.2
